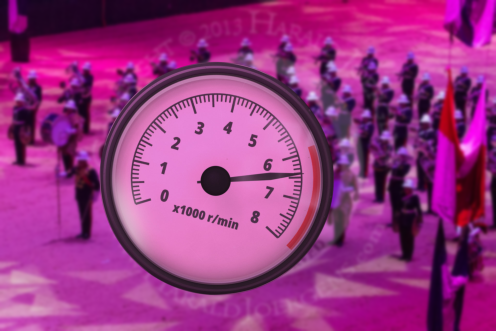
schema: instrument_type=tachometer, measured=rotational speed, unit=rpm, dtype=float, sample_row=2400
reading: 6400
